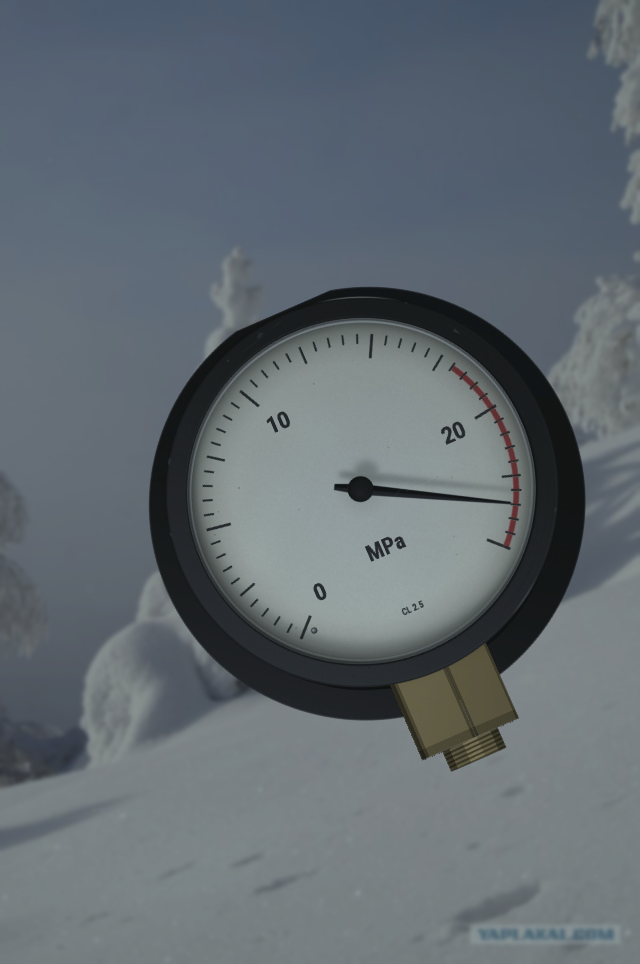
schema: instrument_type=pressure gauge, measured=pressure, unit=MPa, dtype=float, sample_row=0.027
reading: 23.5
